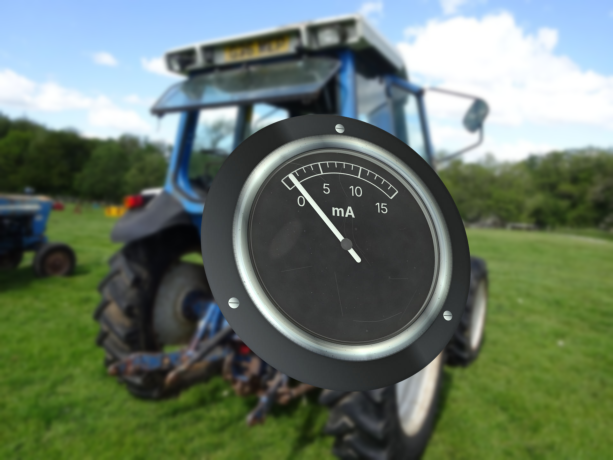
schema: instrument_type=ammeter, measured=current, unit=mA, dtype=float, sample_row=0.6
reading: 1
